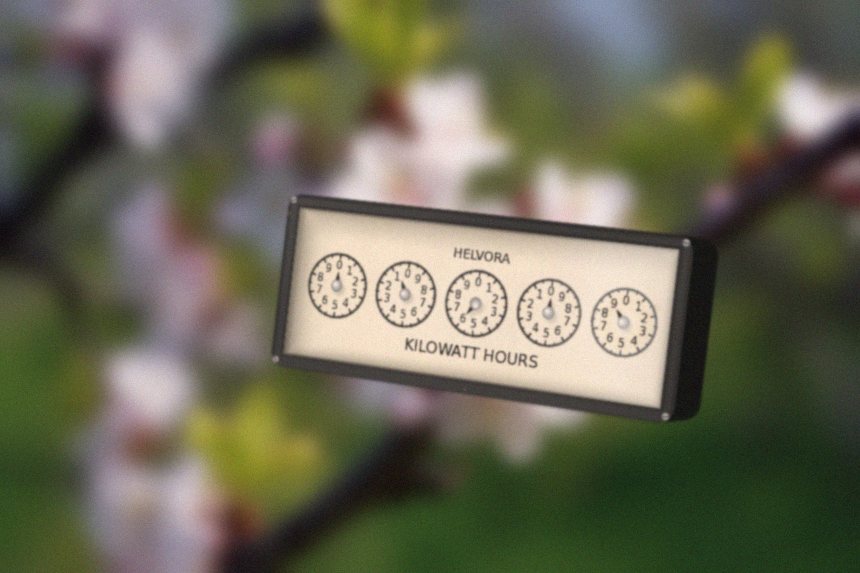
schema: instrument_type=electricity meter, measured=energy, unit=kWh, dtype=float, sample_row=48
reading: 599
